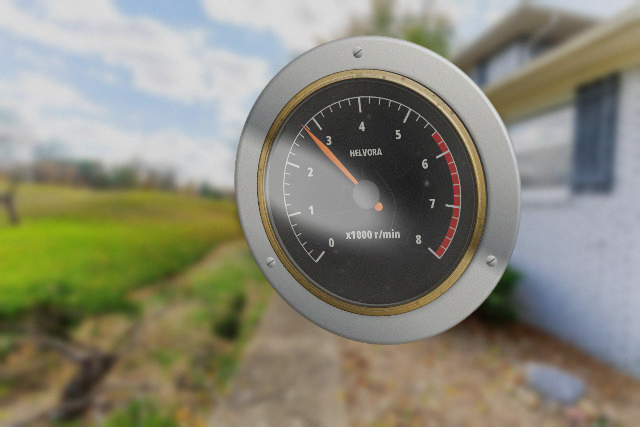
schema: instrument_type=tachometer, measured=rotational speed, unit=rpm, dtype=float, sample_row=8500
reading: 2800
